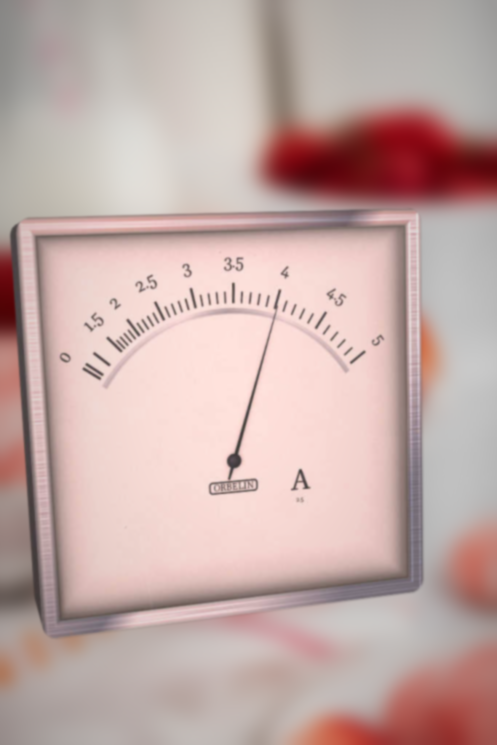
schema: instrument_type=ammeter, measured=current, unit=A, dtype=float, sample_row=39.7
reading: 4
